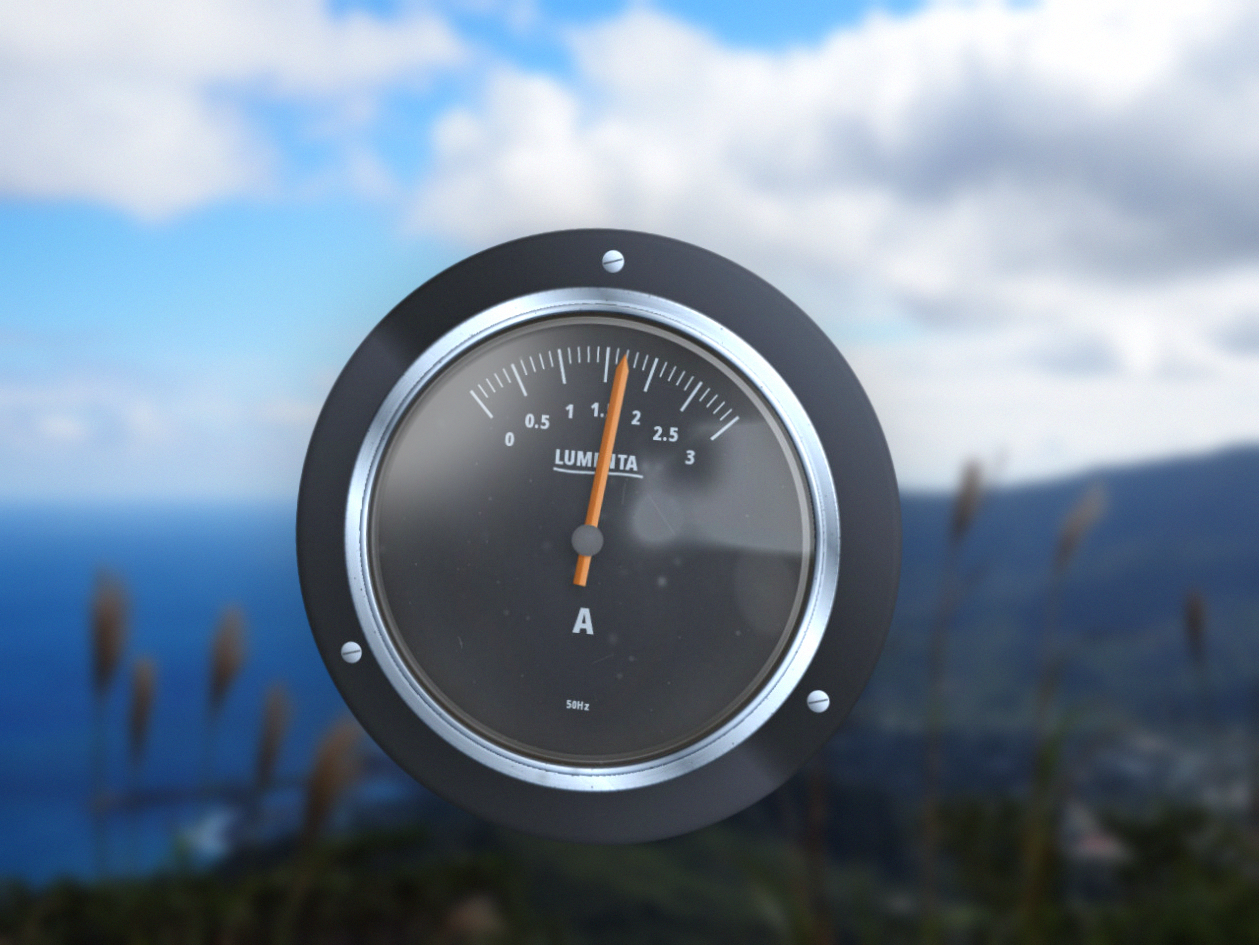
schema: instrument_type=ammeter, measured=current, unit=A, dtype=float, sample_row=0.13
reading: 1.7
